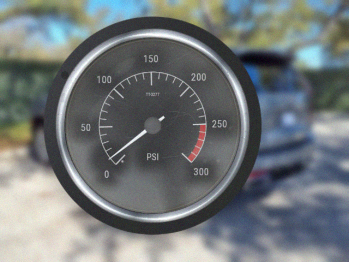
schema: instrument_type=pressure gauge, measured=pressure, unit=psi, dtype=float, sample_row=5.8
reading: 10
